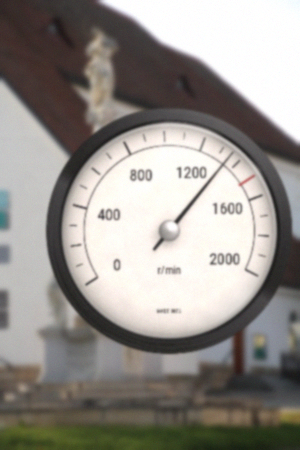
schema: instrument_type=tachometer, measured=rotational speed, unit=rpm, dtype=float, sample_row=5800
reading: 1350
